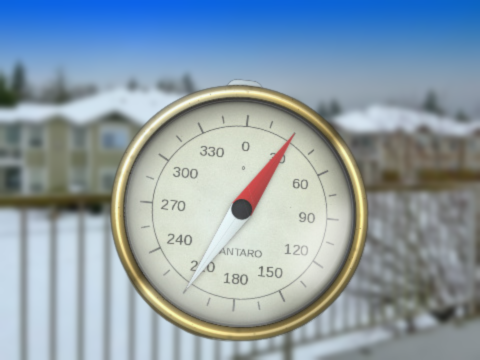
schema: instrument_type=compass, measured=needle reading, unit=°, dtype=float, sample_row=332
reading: 30
